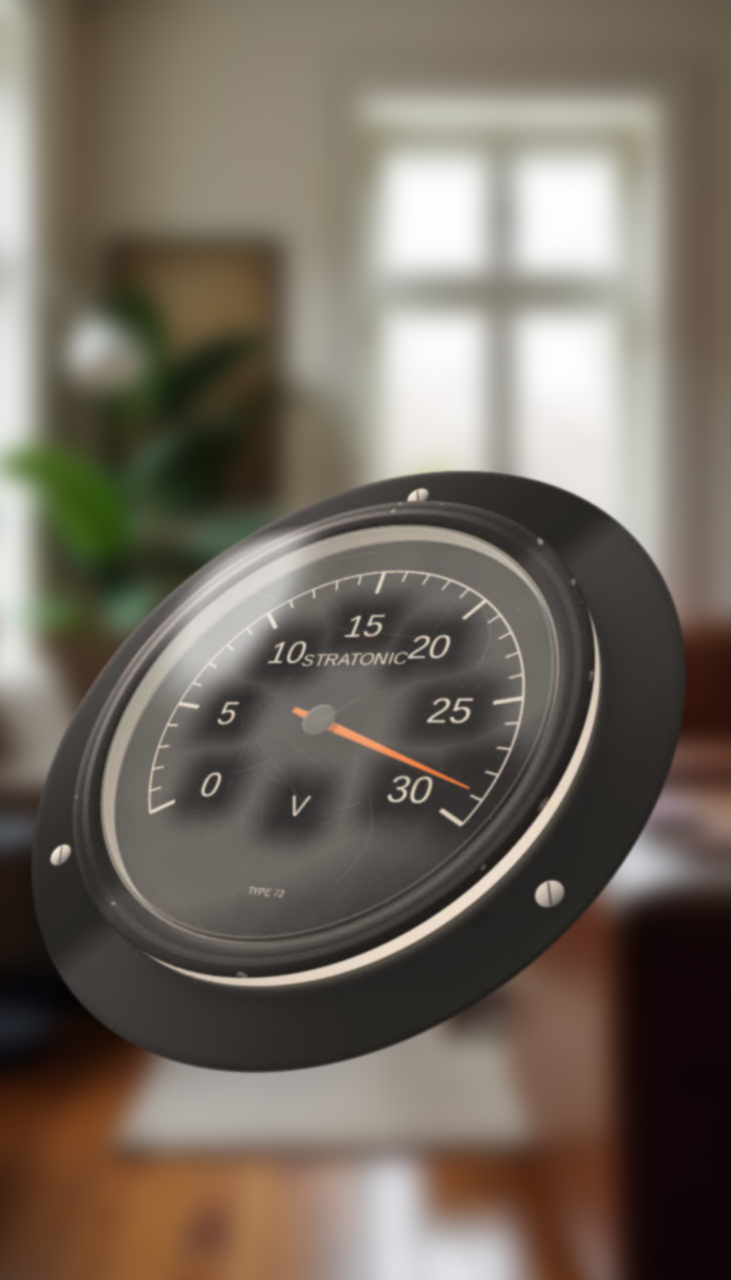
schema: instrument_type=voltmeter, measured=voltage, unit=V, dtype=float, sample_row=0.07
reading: 29
